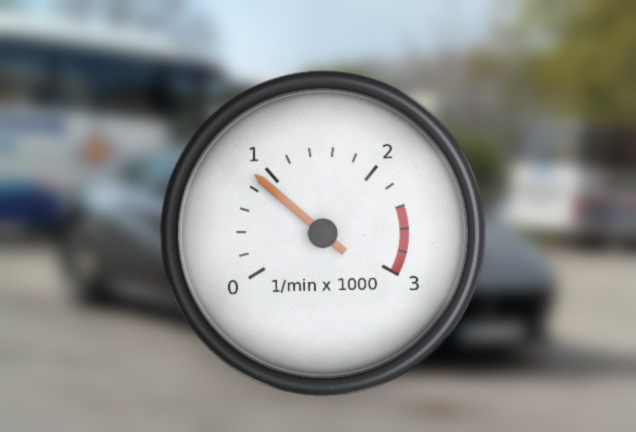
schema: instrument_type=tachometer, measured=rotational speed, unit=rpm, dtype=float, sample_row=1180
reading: 900
